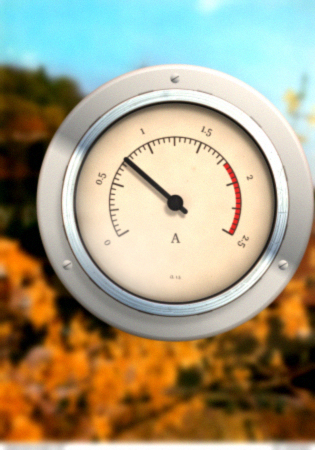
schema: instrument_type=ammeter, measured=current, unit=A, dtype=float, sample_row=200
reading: 0.75
